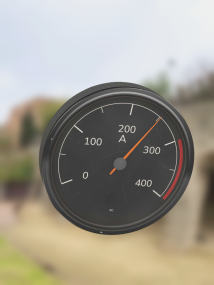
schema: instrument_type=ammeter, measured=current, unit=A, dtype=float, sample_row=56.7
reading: 250
